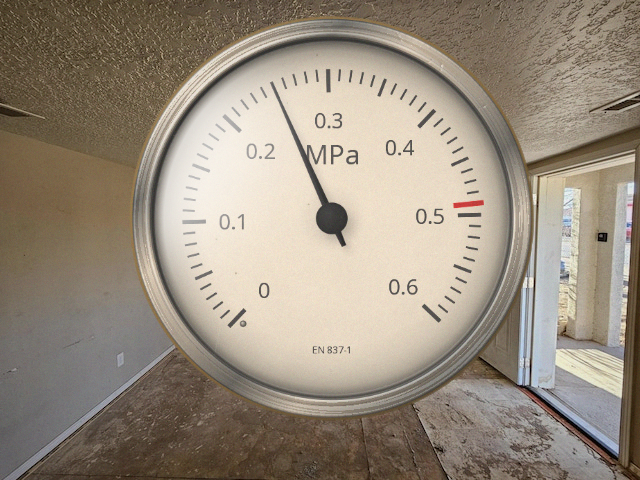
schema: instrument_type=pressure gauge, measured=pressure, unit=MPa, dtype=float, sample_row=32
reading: 0.25
